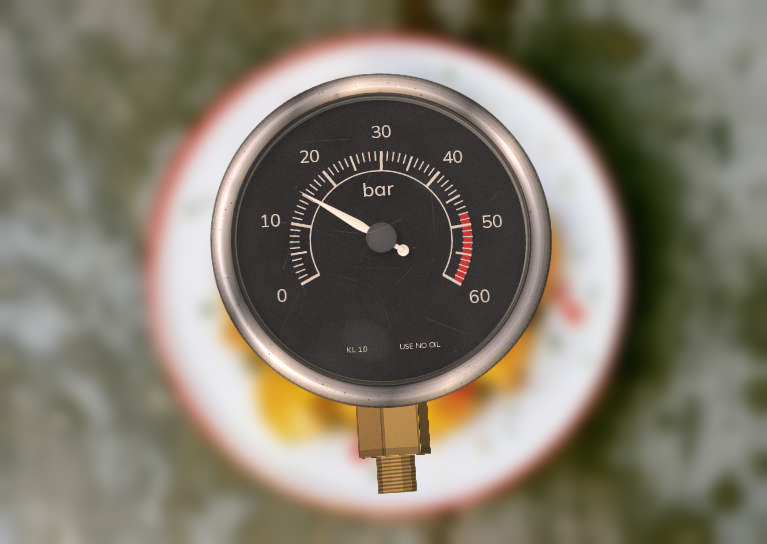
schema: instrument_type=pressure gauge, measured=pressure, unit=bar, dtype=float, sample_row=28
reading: 15
